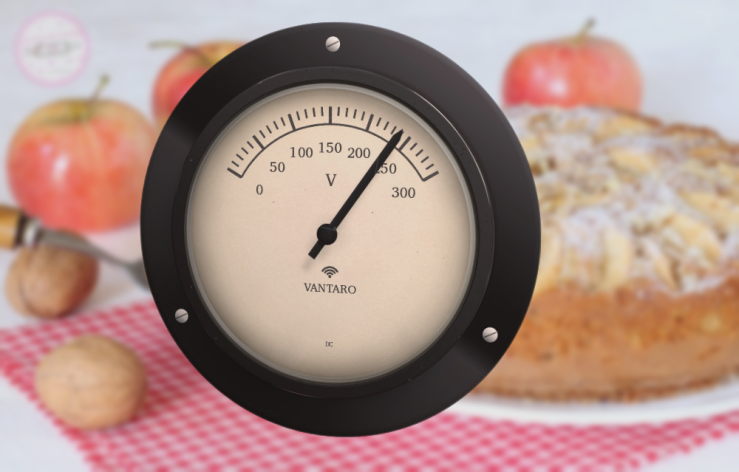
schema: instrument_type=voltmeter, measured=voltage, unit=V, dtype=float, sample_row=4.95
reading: 240
